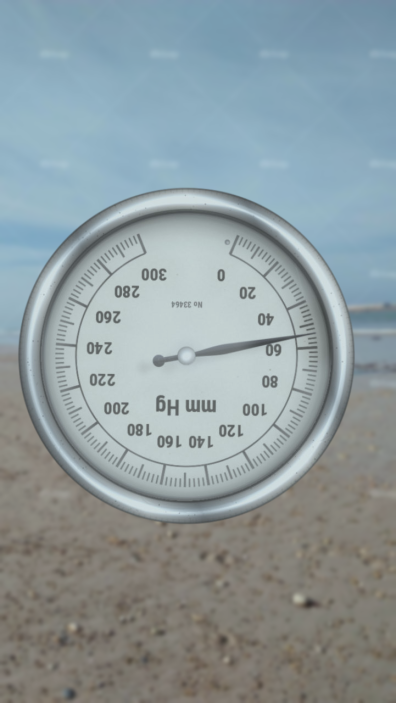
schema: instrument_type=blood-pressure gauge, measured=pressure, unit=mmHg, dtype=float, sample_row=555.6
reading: 54
